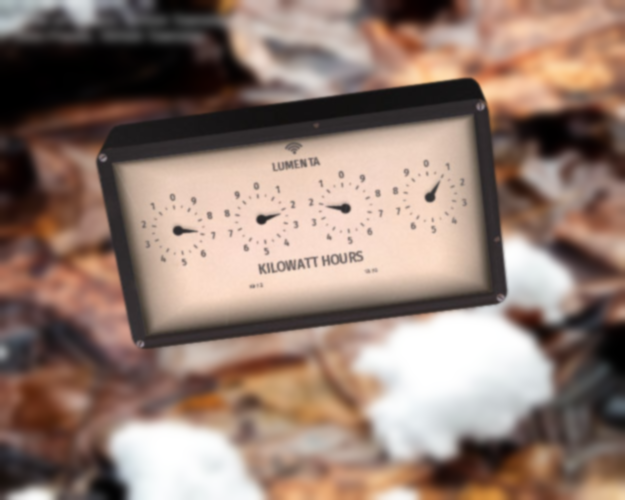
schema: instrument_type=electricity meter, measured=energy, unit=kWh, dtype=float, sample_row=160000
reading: 7221
